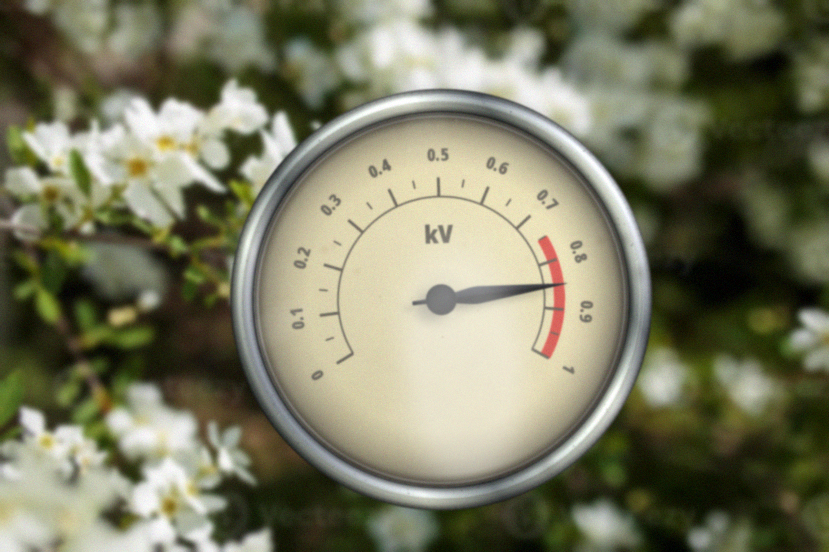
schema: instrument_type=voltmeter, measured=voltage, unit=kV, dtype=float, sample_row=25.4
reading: 0.85
